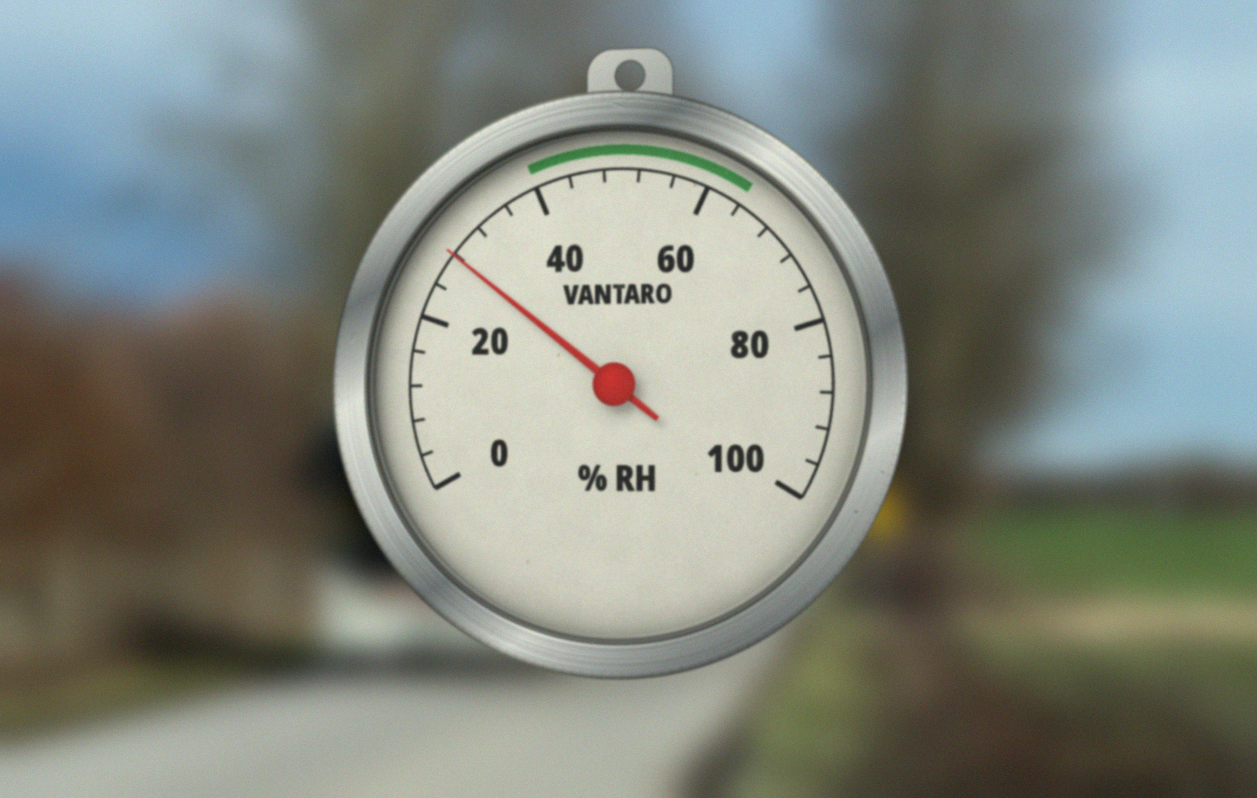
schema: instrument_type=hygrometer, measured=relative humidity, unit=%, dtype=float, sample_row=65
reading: 28
